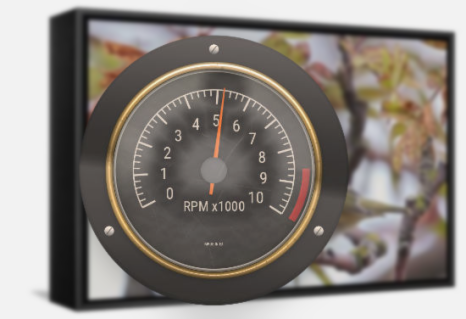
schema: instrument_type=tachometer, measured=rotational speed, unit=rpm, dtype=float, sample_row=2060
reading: 5200
